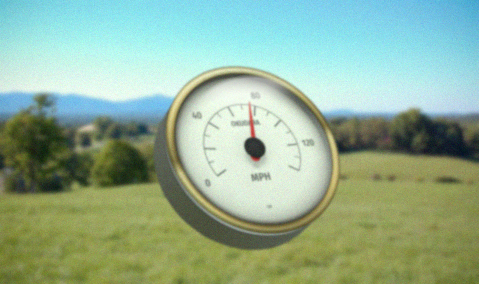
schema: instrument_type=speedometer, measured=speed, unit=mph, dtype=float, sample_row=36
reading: 75
